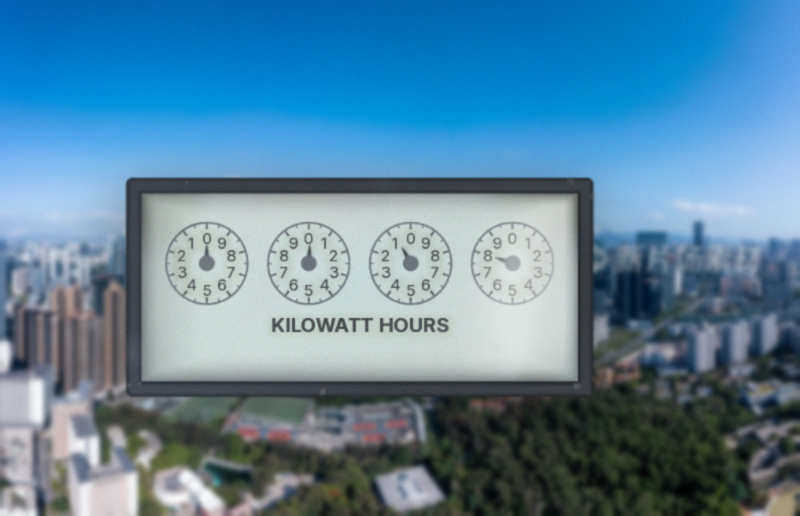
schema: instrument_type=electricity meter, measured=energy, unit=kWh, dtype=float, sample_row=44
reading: 8
